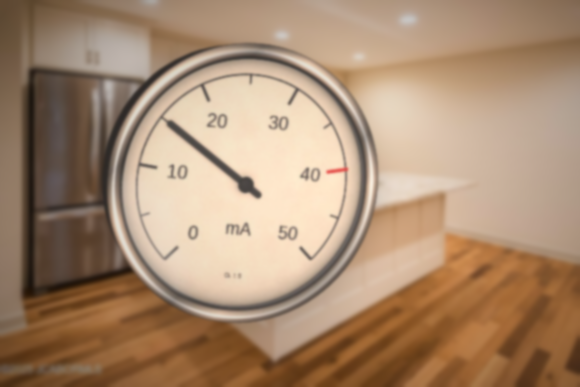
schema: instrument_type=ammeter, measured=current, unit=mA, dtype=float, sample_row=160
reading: 15
